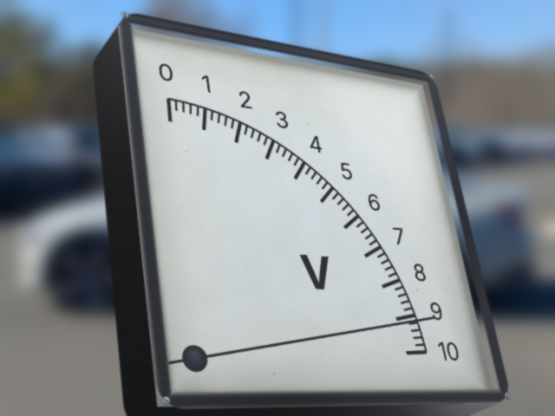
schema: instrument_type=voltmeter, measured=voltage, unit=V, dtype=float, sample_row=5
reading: 9.2
